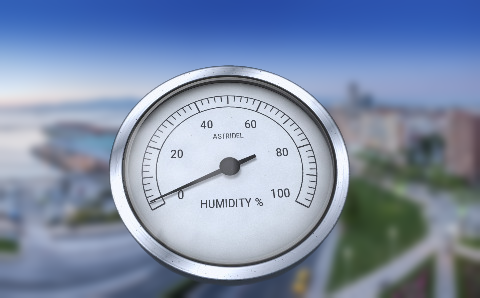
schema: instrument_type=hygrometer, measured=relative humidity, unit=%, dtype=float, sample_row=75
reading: 2
